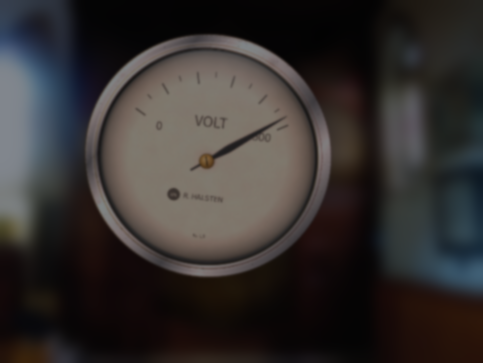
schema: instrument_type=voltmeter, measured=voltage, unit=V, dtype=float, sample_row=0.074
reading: 475
